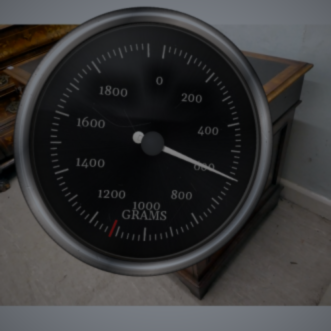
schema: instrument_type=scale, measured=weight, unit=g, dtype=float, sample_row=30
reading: 600
